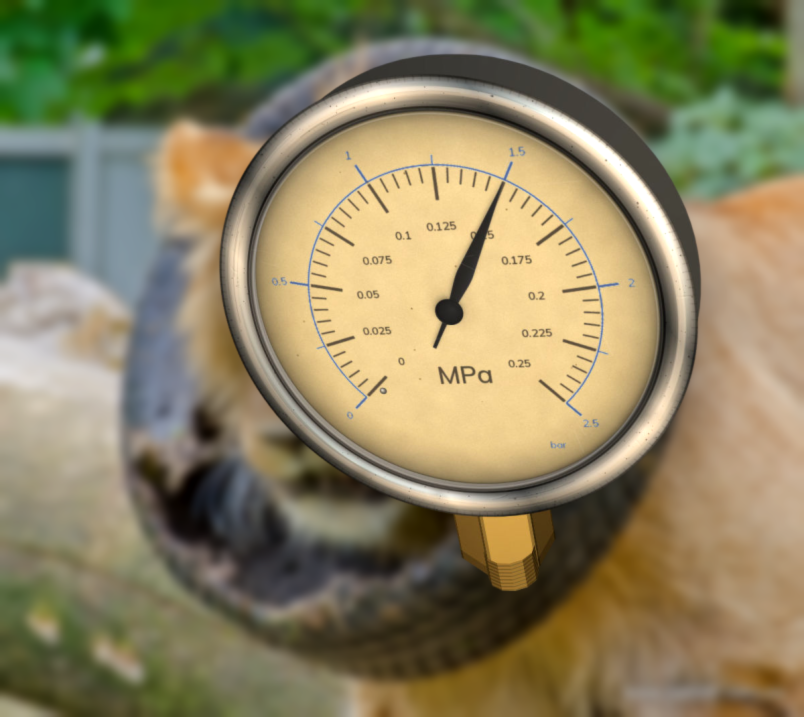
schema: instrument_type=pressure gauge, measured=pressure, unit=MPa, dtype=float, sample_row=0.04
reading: 0.15
